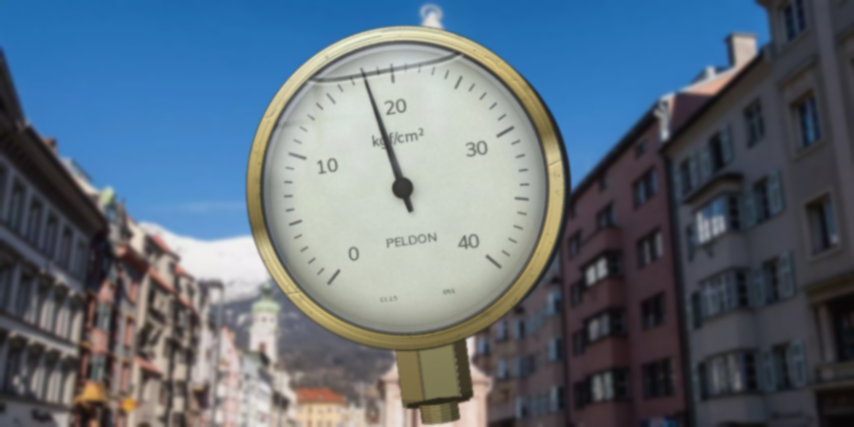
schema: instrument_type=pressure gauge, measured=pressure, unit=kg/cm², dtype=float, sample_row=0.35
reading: 18
